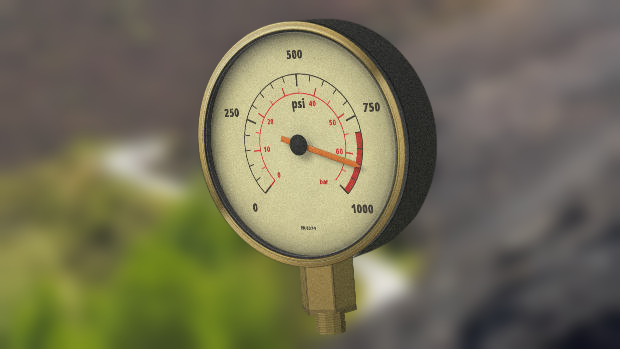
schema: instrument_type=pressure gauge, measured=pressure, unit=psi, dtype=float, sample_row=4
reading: 900
